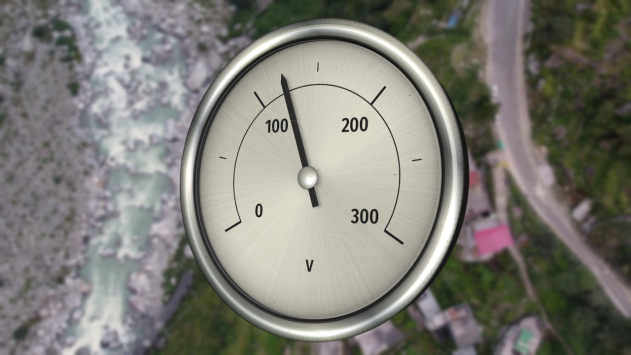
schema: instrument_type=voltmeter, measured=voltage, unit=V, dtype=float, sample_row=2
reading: 125
